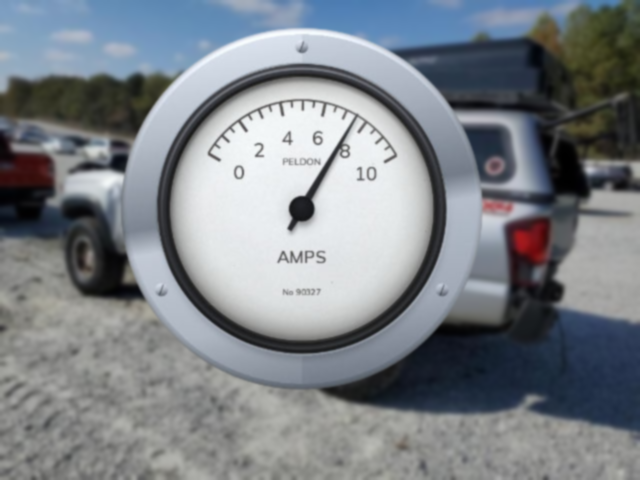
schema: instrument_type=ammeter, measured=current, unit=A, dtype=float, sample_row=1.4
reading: 7.5
